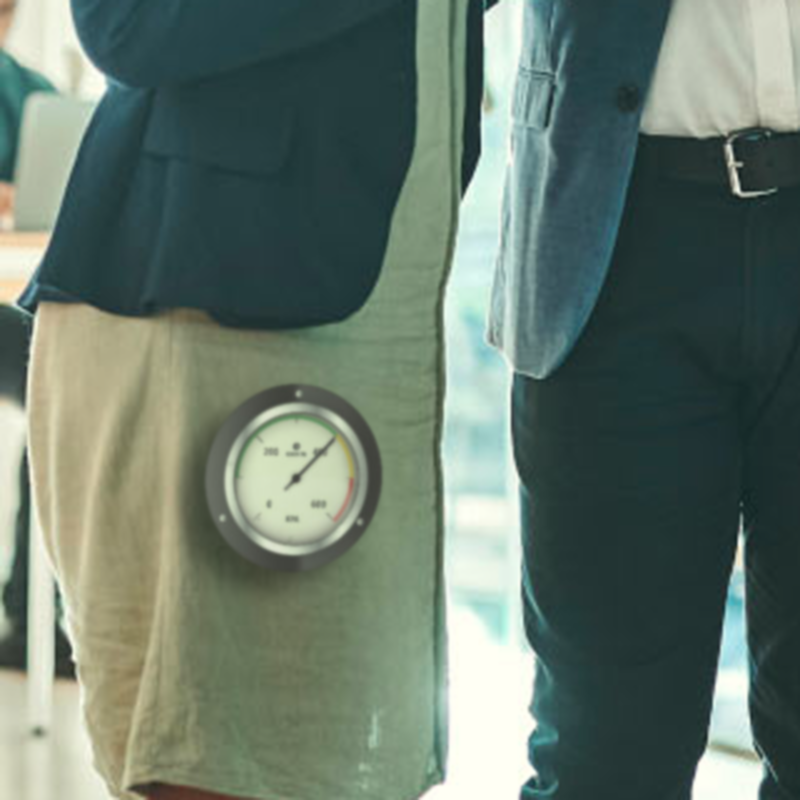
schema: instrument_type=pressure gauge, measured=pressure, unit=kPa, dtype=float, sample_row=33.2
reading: 400
